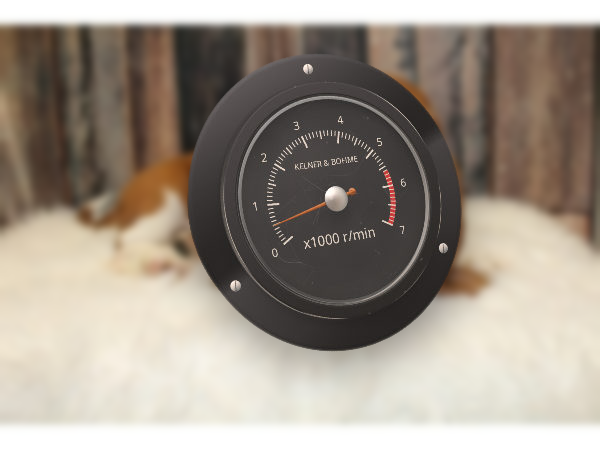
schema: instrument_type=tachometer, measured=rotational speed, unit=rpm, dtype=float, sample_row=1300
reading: 500
